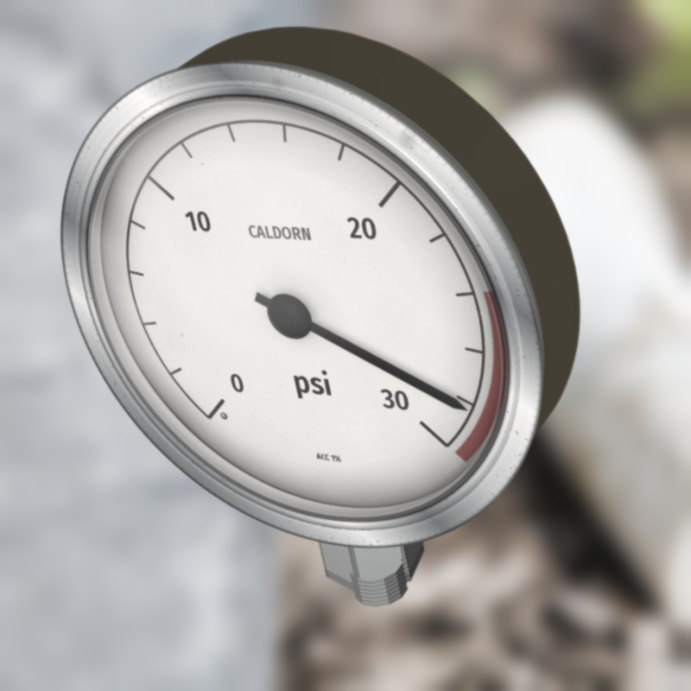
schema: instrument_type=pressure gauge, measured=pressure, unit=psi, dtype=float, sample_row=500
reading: 28
